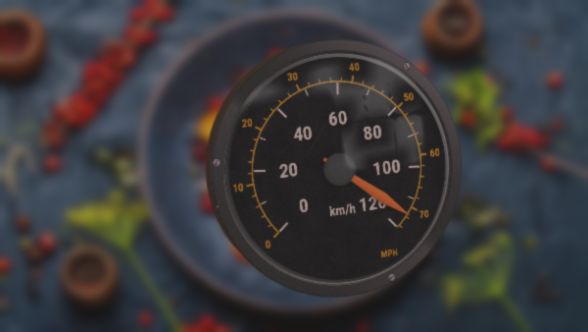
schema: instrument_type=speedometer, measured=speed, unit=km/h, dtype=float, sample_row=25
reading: 115
